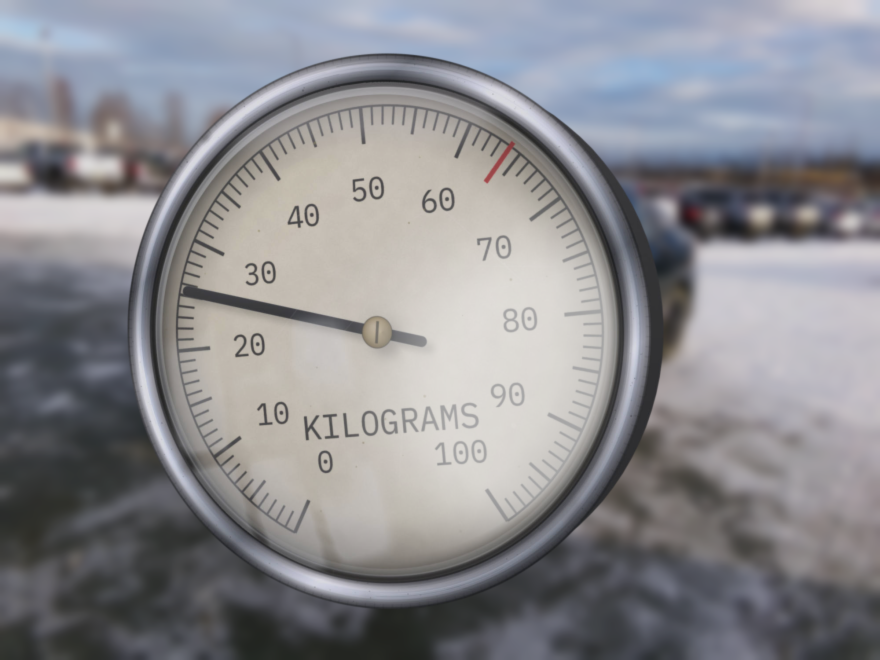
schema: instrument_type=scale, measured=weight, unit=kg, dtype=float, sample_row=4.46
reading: 25.5
